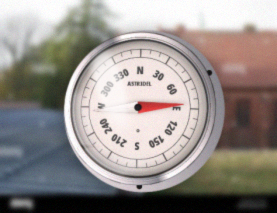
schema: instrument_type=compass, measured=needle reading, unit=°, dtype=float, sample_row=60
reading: 85
